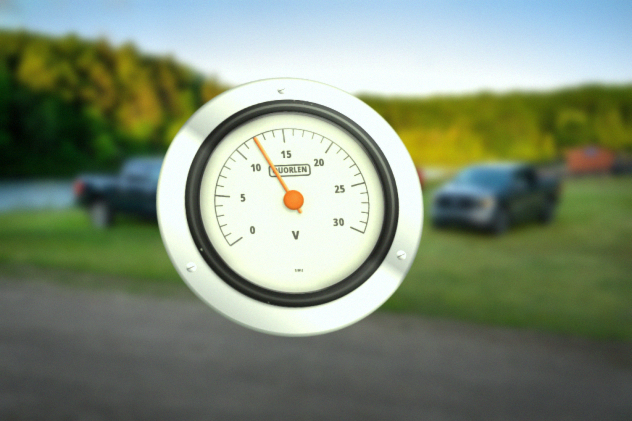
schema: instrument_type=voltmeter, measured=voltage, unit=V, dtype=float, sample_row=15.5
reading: 12
